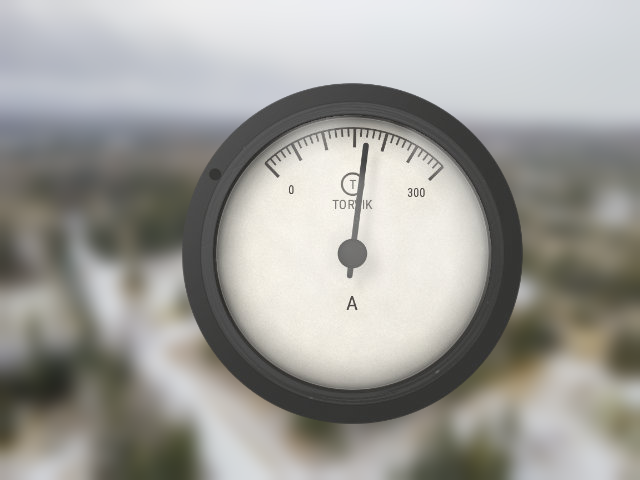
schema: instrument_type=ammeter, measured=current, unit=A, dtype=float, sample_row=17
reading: 170
